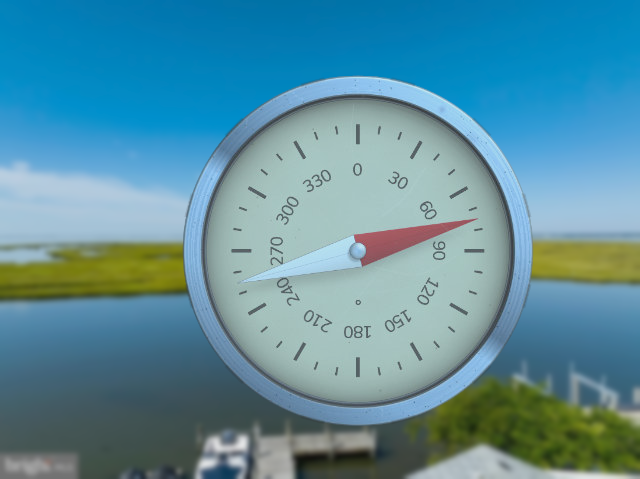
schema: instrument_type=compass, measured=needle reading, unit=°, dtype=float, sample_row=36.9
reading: 75
